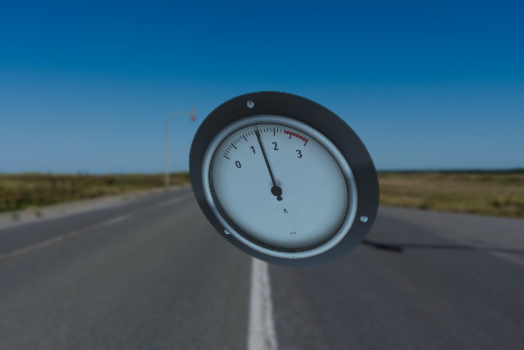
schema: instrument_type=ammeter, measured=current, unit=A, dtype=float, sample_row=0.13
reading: 1.5
